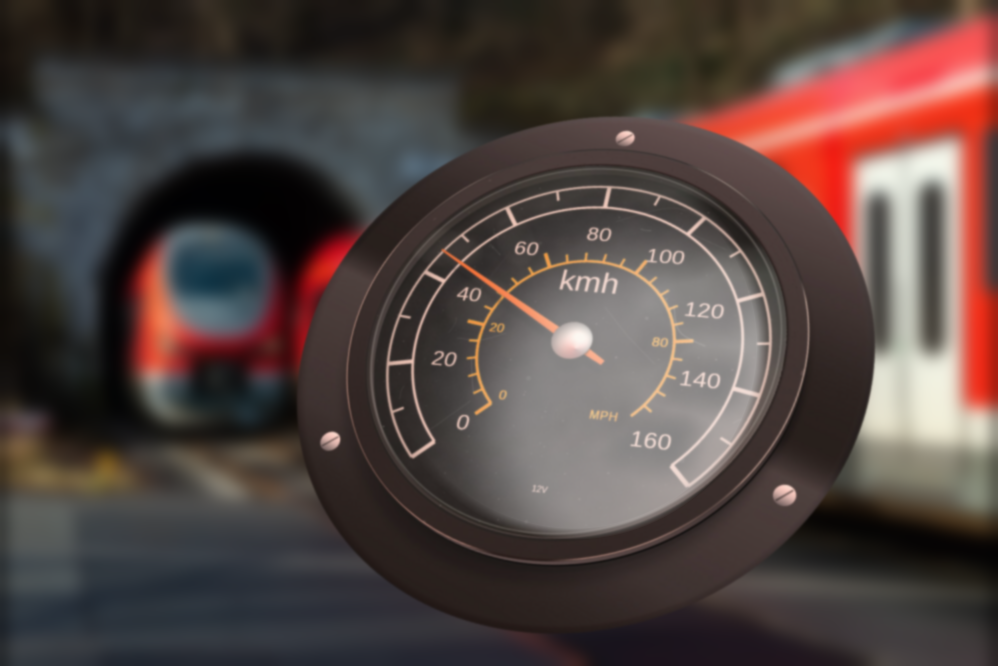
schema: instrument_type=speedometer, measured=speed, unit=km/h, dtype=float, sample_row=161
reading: 45
